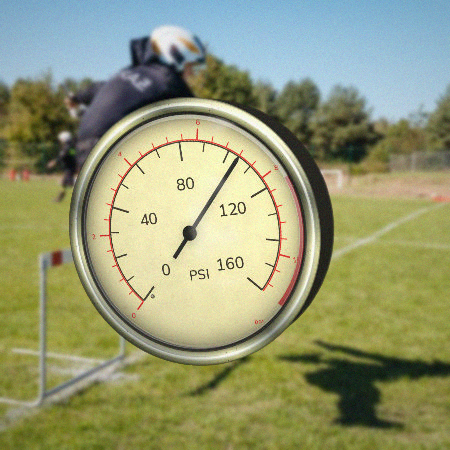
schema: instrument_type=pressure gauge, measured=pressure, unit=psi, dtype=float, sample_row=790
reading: 105
